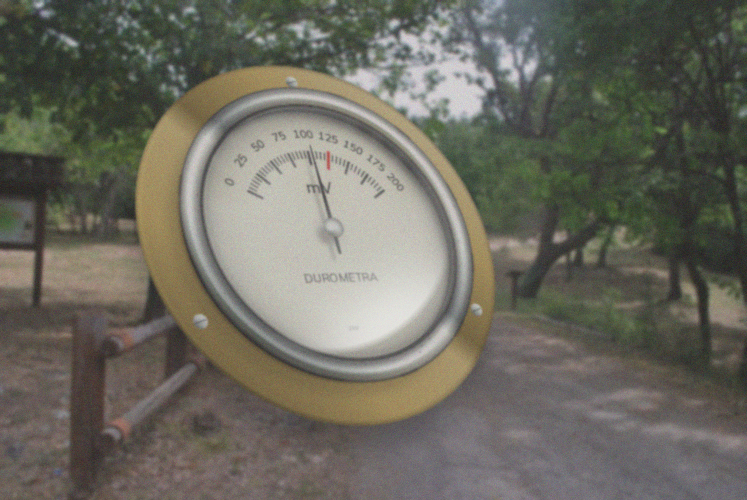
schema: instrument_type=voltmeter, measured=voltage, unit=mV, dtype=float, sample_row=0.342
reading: 100
